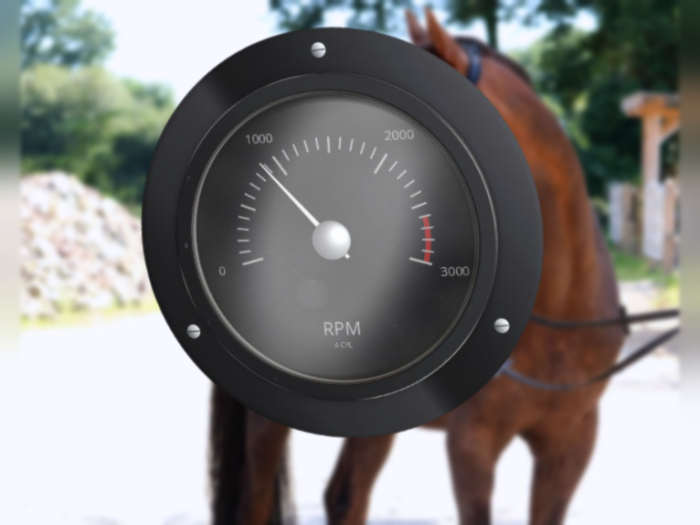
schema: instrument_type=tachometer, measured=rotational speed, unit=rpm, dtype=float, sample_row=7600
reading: 900
